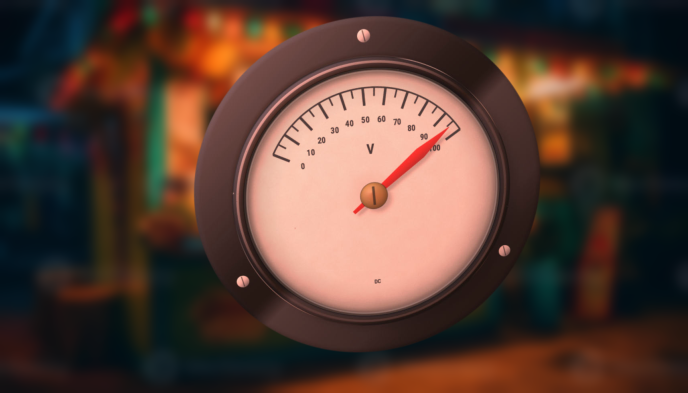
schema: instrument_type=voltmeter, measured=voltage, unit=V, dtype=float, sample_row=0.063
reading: 95
